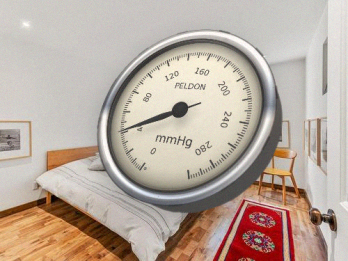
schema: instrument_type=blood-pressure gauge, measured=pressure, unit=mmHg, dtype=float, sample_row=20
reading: 40
